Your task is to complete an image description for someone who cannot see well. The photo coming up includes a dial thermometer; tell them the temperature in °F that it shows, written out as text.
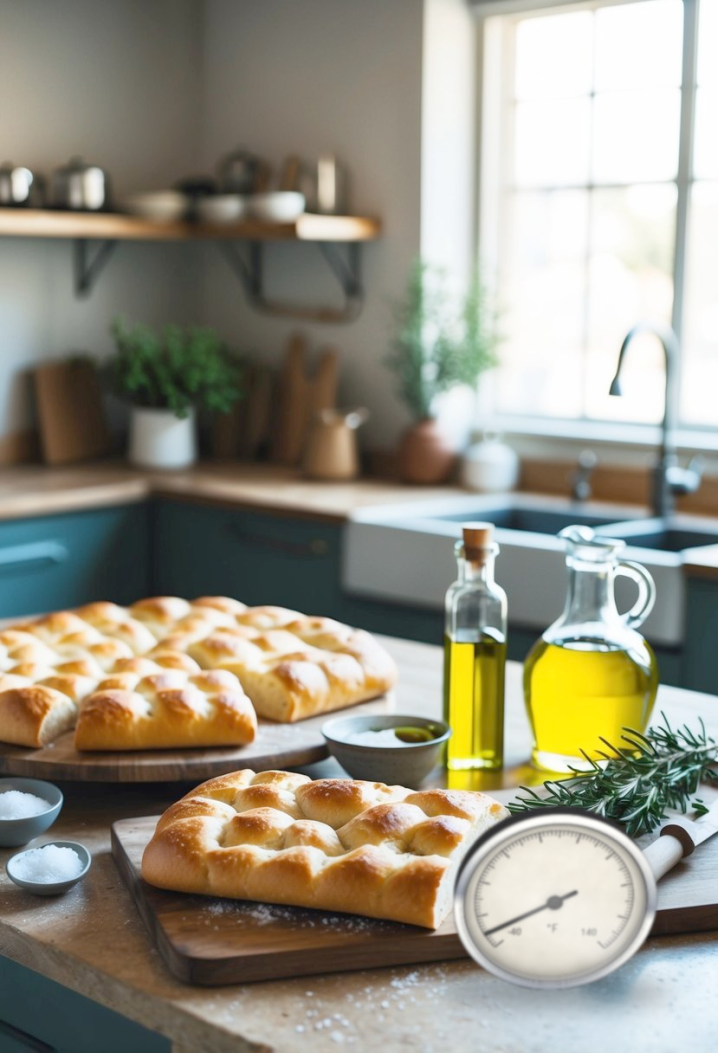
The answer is -30 °F
